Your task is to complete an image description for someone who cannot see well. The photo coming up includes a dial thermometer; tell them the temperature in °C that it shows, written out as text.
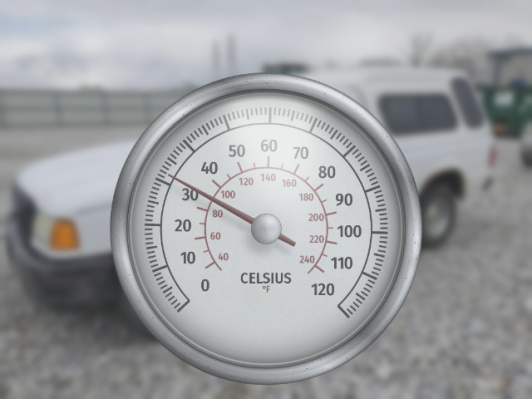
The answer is 32 °C
